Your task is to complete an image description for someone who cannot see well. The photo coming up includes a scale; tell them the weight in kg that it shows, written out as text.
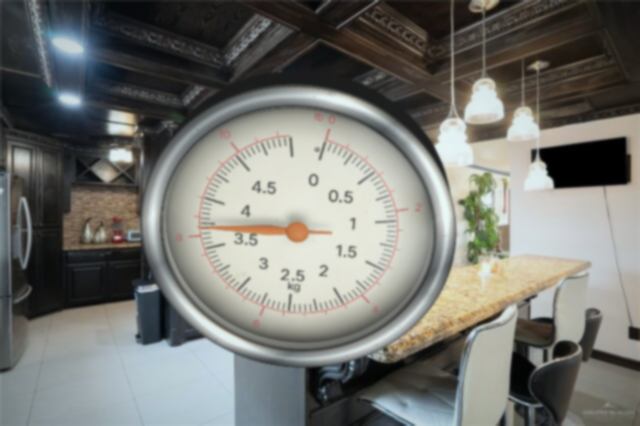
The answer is 3.75 kg
